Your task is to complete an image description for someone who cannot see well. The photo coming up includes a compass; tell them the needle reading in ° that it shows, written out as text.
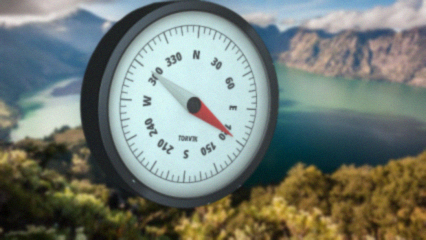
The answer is 120 °
